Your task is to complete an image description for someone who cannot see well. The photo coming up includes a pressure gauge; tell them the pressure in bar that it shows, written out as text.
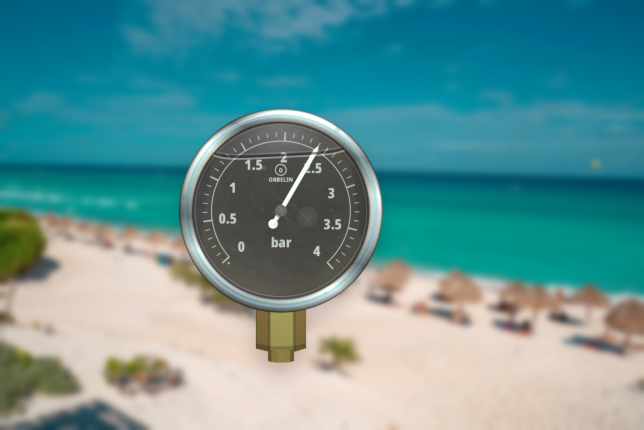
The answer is 2.4 bar
